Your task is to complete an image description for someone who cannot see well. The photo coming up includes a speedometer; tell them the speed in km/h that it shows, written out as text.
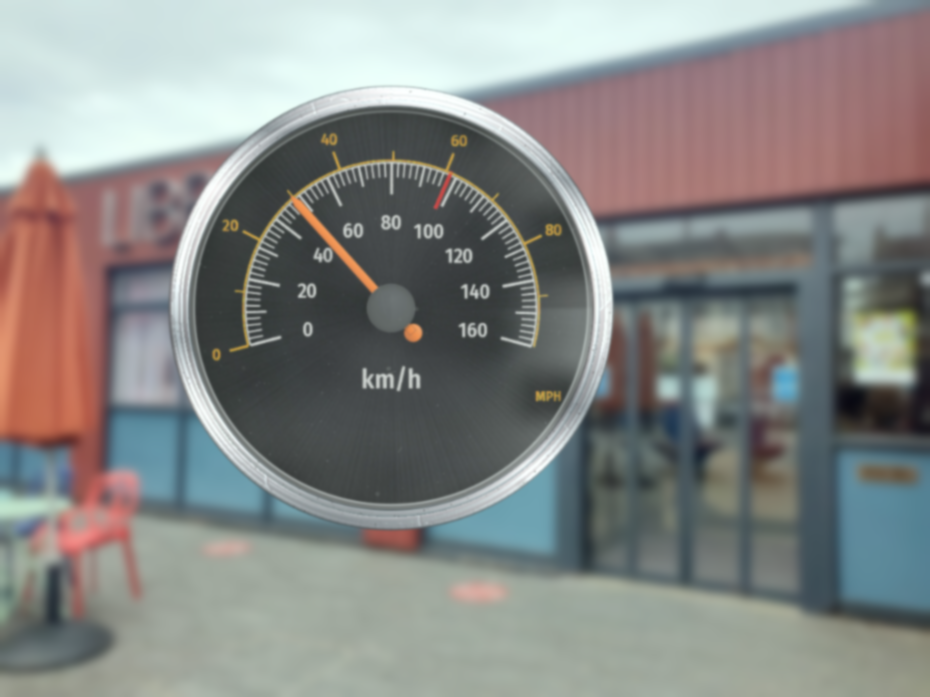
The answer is 48 km/h
